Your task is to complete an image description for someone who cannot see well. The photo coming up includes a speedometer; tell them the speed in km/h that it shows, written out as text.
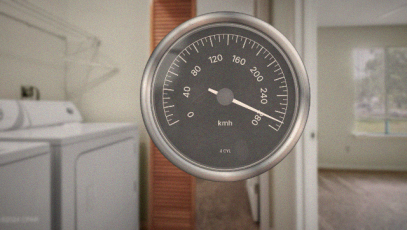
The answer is 270 km/h
